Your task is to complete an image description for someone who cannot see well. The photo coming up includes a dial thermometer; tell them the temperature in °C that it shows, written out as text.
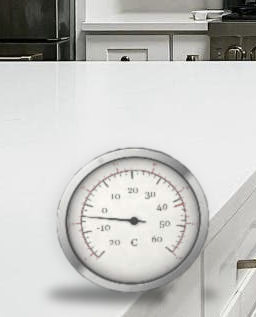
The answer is -4 °C
